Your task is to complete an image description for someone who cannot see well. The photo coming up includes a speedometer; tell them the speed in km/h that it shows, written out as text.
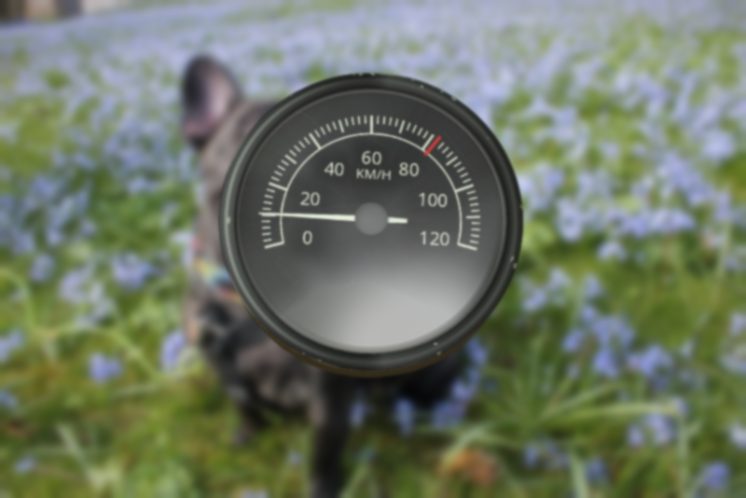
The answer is 10 km/h
